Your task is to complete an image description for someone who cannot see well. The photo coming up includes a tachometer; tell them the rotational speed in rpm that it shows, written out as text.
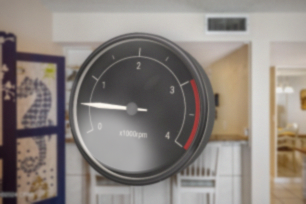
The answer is 500 rpm
